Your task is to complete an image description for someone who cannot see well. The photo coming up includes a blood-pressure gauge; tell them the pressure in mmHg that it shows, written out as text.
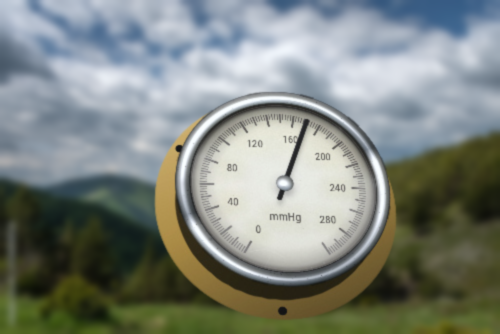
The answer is 170 mmHg
